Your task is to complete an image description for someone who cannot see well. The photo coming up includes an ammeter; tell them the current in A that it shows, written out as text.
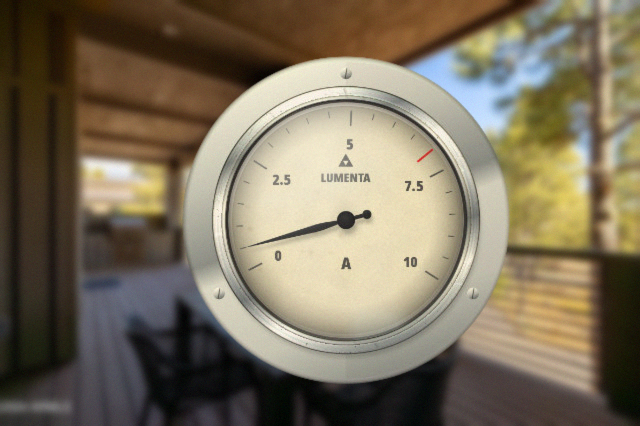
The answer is 0.5 A
